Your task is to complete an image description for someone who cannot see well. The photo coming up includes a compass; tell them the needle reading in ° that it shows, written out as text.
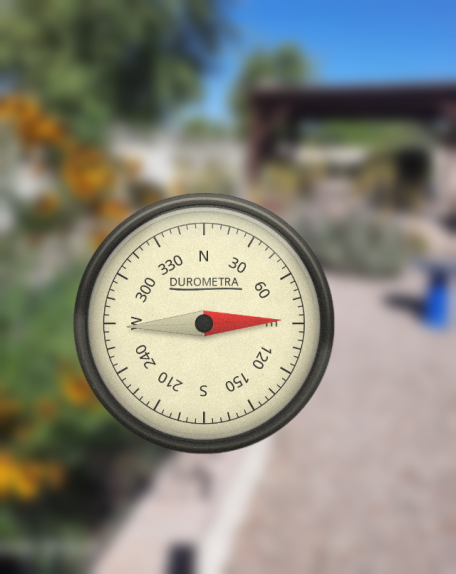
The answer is 87.5 °
